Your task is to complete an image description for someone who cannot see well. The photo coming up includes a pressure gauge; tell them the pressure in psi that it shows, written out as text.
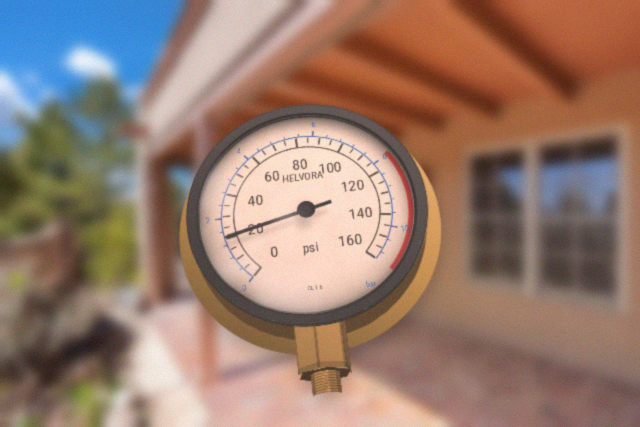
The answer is 20 psi
